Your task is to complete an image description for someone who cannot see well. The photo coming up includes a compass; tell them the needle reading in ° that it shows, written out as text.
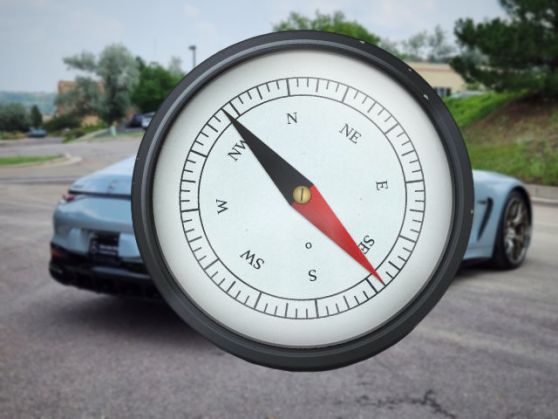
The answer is 145 °
